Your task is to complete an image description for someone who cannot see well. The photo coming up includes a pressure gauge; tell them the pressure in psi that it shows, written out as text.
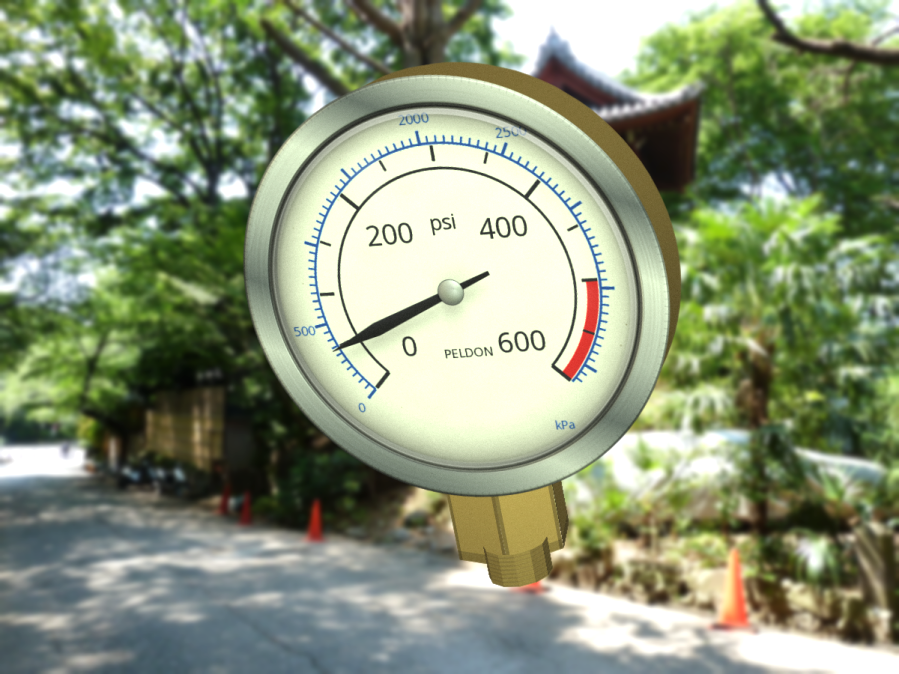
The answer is 50 psi
